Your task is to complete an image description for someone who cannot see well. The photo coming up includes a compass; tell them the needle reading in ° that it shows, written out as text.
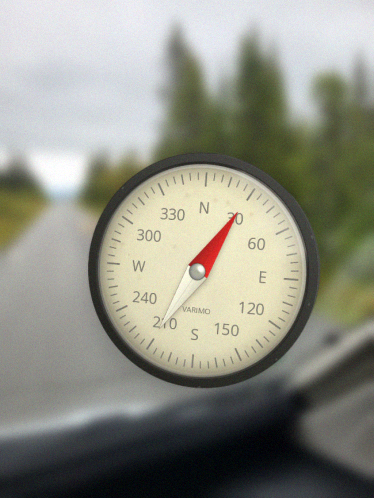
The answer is 30 °
